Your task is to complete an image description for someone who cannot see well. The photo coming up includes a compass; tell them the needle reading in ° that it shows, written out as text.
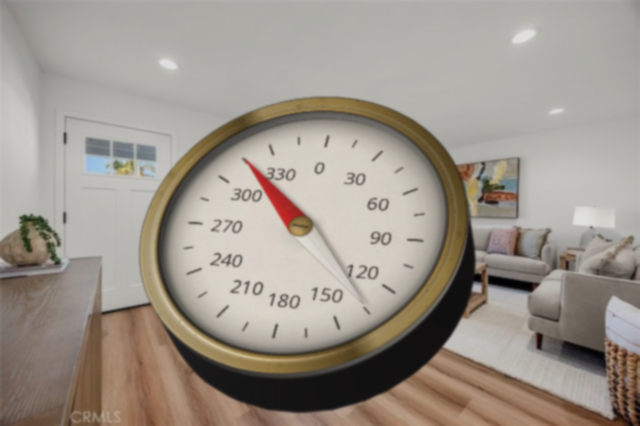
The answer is 315 °
